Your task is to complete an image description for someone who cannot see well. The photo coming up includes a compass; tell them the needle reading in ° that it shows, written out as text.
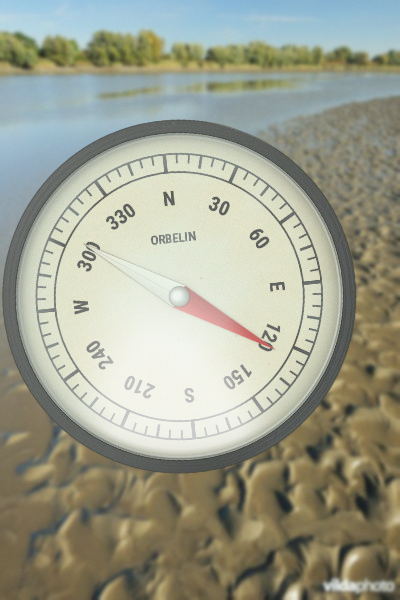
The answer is 125 °
